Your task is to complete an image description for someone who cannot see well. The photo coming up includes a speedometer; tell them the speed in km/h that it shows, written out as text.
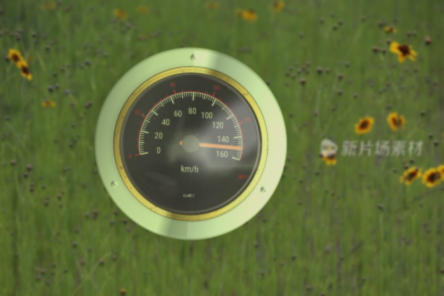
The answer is 150 km/h
